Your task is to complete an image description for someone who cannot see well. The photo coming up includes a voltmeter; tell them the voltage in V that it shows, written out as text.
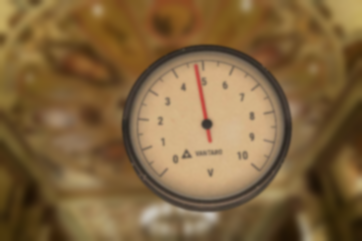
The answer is 4.75 V
